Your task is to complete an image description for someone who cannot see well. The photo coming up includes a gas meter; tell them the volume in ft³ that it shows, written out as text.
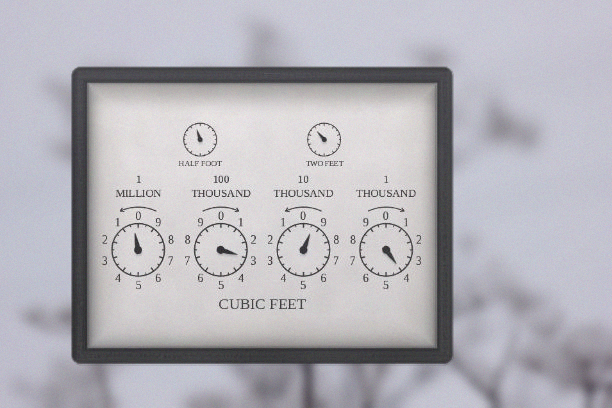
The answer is 29400 ft³
